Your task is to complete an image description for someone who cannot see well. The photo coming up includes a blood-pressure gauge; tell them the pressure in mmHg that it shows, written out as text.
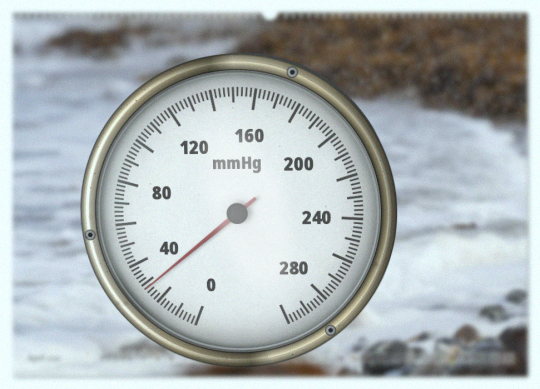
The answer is 28 mmHg
